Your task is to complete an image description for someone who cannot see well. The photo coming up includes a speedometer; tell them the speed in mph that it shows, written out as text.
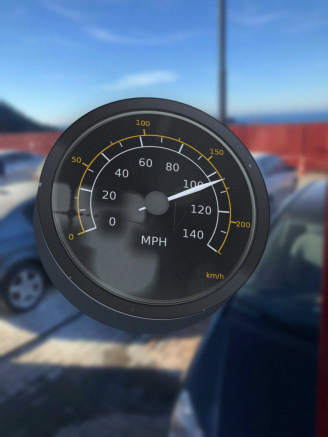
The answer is 105 mph
